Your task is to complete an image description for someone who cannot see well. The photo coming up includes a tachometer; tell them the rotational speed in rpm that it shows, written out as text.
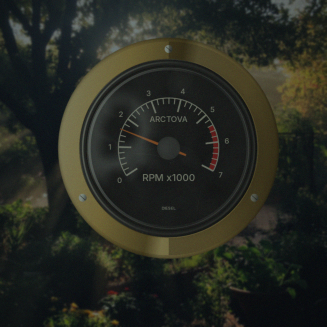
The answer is 1600 rpm
